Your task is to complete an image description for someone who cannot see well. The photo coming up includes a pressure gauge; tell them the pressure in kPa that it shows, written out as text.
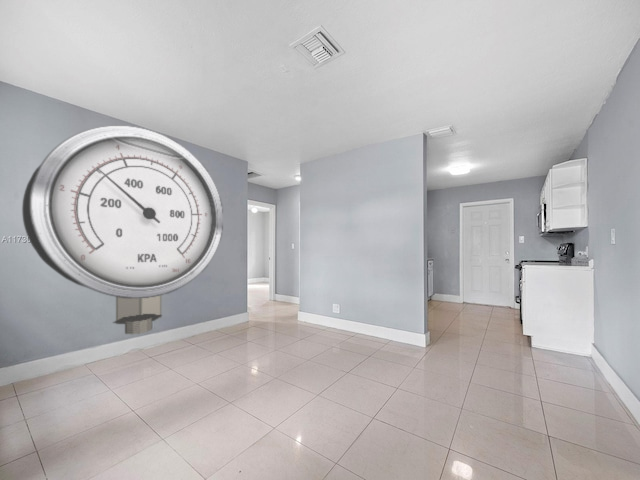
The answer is 300 kPa
